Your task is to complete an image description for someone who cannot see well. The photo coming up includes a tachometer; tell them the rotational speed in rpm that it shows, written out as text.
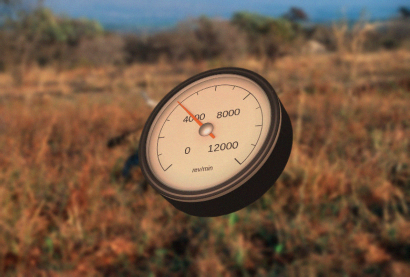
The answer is 4000 rpm
